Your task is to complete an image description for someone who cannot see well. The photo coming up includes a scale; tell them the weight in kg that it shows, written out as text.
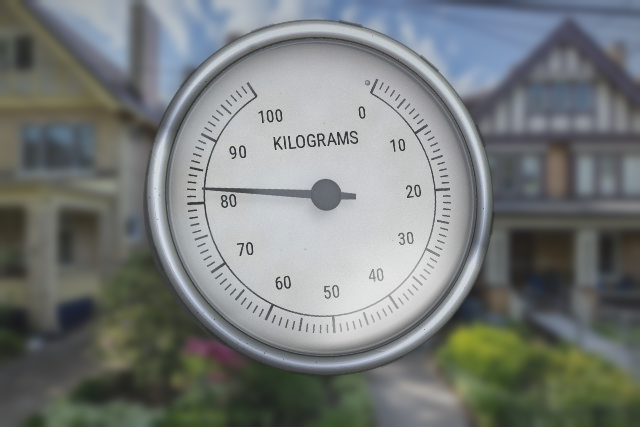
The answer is 82 kg
